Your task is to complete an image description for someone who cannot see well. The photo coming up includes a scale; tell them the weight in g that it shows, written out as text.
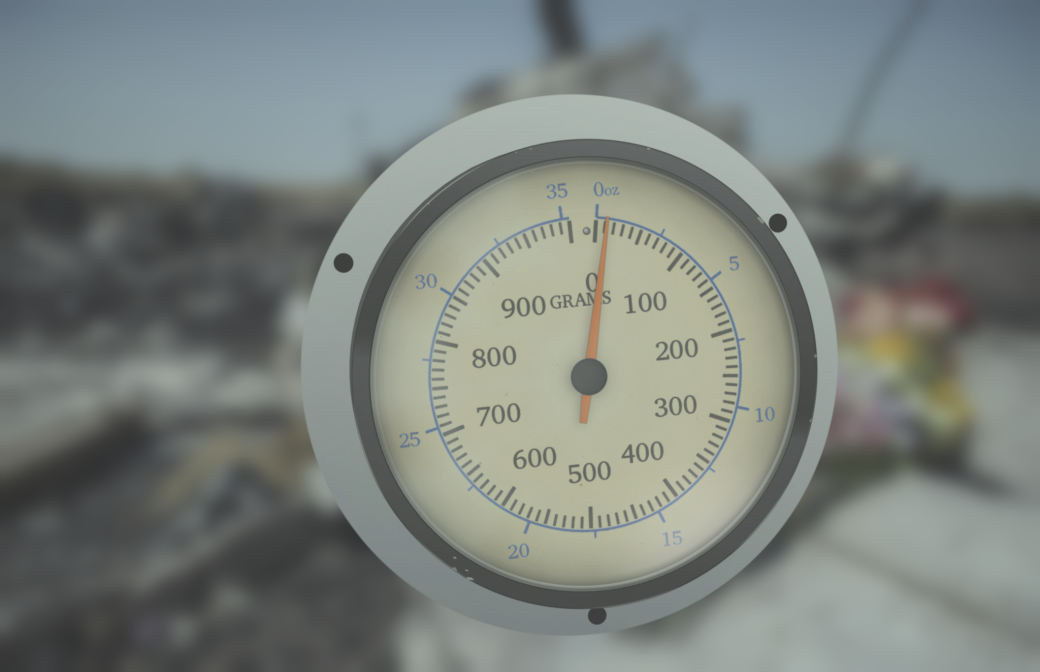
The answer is 10 g
